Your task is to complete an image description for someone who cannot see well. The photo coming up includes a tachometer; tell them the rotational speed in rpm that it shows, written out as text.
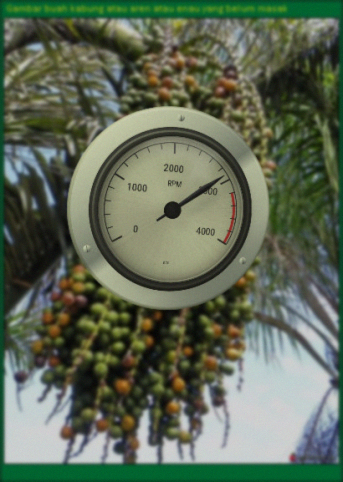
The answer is 2900 rpm
